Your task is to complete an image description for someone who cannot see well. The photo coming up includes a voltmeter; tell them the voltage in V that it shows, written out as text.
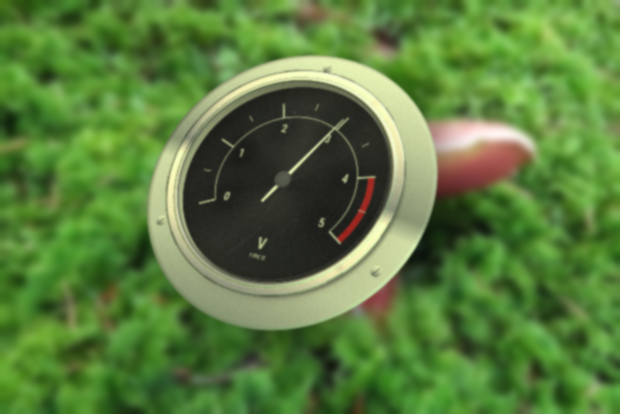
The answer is 3 V
